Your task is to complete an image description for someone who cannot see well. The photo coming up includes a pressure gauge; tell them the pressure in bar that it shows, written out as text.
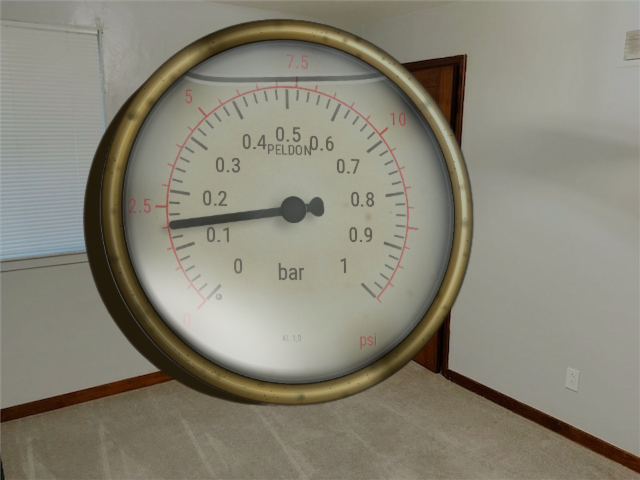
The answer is 0.14 bar
